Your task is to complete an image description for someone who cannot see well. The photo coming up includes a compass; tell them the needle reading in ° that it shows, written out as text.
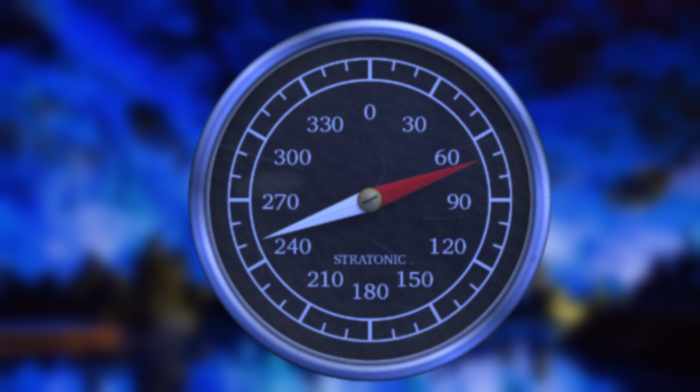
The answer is 70 °
